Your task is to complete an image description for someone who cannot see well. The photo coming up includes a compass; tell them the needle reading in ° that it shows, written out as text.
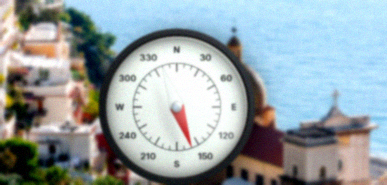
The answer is 160 °
